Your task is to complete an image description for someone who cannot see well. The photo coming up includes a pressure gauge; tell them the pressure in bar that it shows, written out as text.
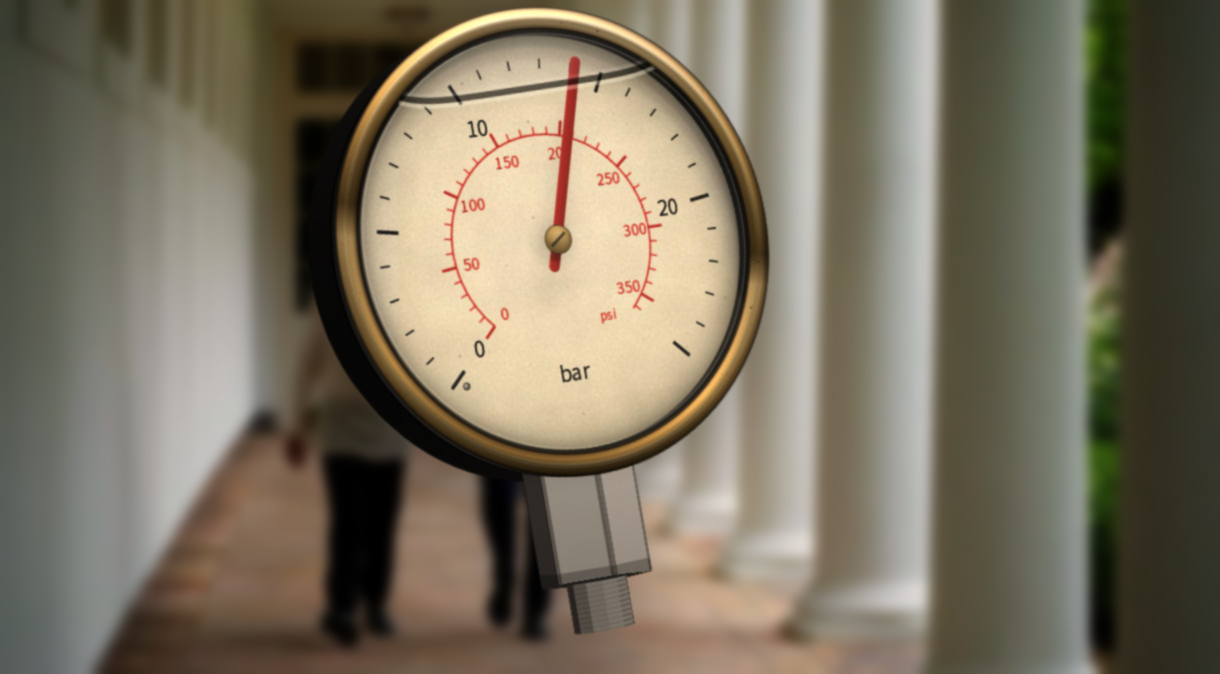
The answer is 14 bar
